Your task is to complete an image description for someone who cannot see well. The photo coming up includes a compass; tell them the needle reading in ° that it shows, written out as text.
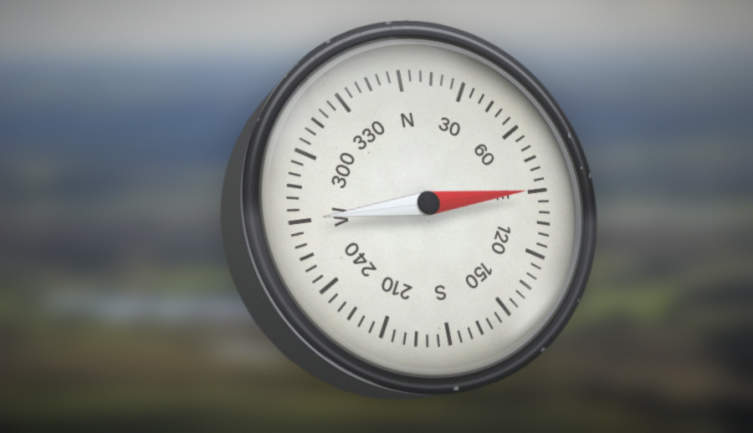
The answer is 90 °
